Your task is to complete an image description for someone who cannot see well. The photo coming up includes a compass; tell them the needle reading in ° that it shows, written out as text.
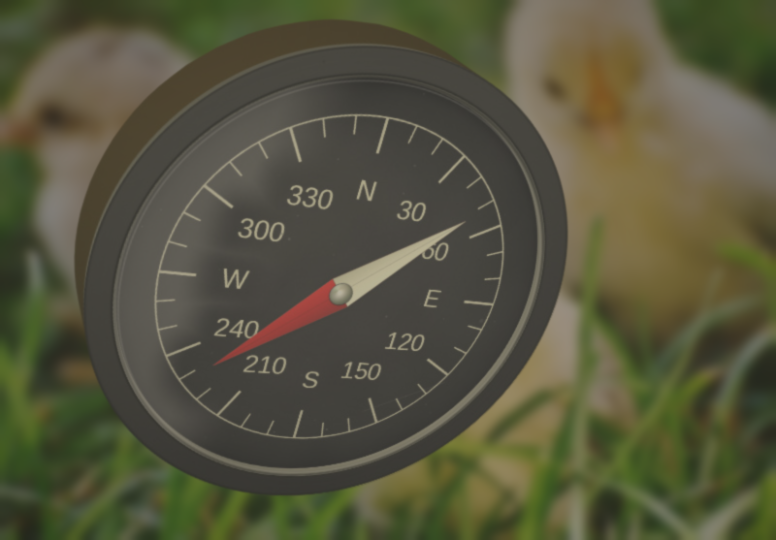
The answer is 230 °
